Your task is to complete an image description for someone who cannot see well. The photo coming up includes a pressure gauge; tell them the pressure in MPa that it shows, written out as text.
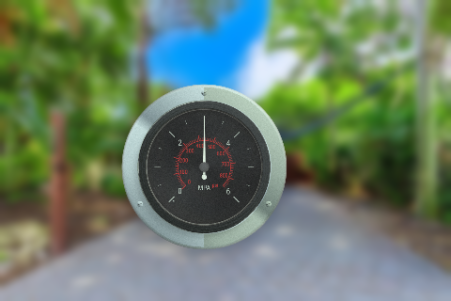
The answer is 3 MPa
